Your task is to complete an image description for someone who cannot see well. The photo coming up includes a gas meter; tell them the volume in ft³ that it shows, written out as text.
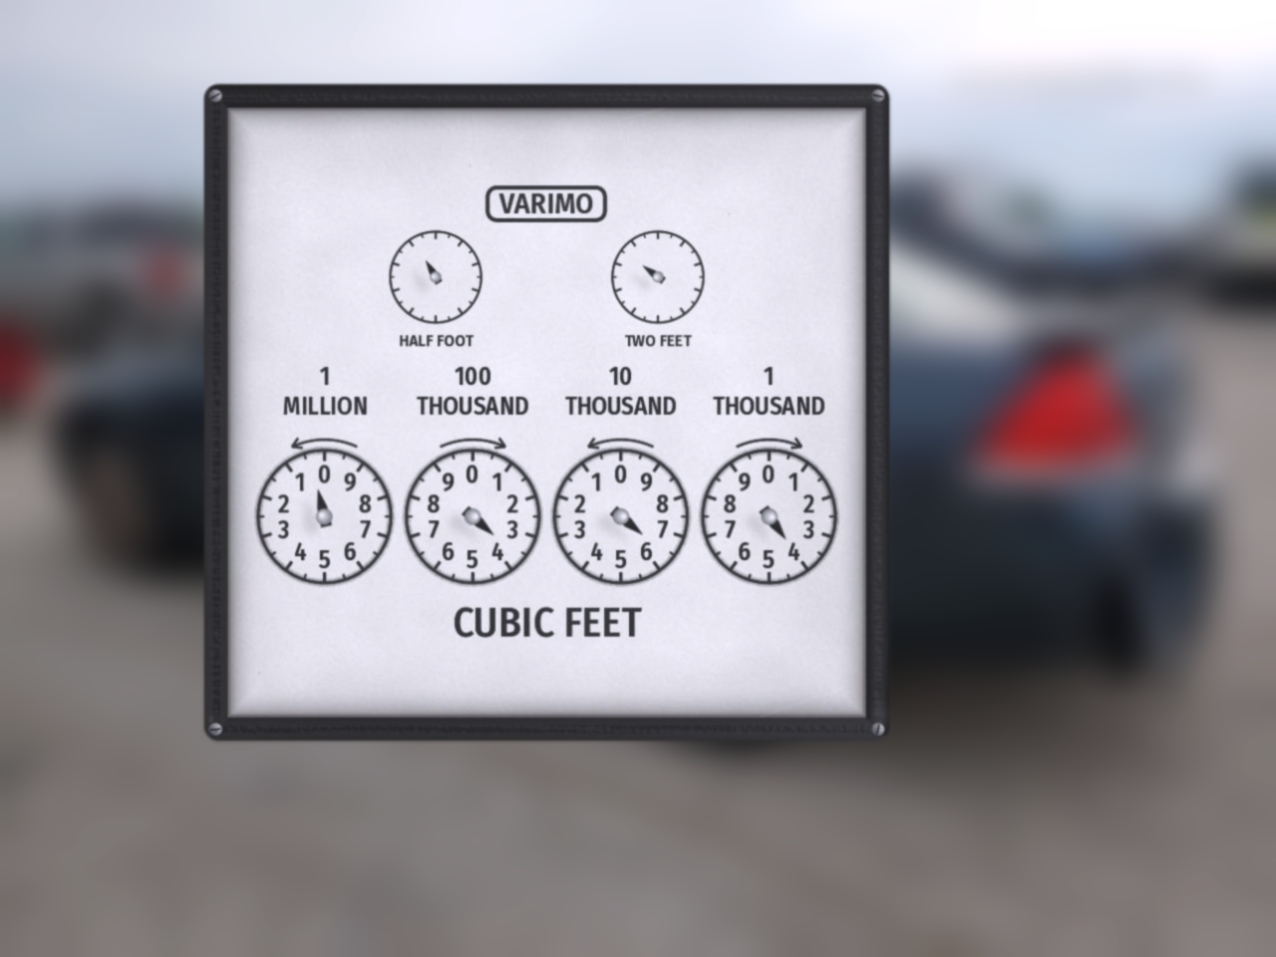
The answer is 36400 ft³
